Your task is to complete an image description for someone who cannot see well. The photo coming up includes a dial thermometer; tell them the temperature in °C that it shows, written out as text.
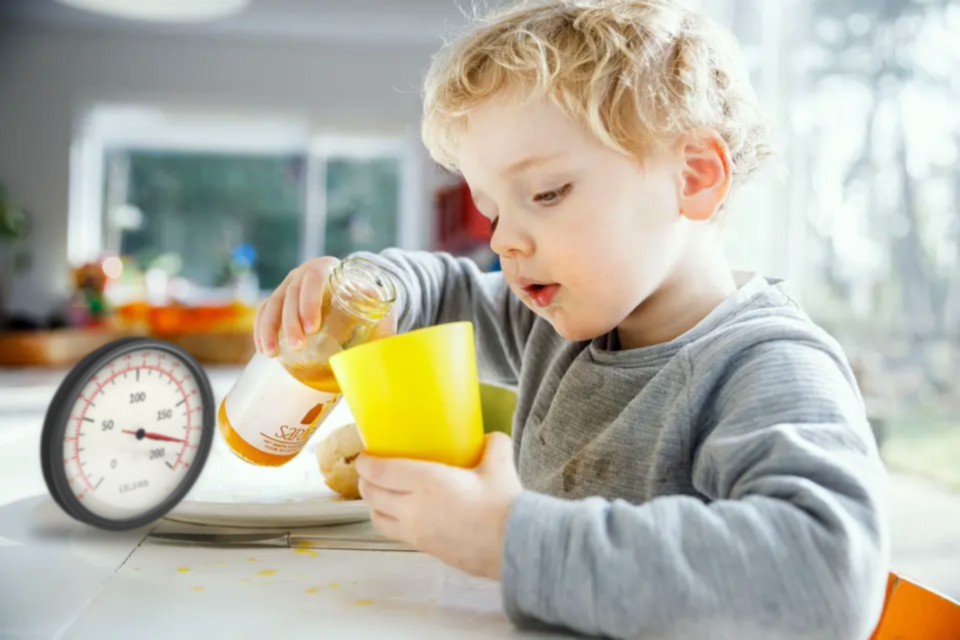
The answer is 180 °C
